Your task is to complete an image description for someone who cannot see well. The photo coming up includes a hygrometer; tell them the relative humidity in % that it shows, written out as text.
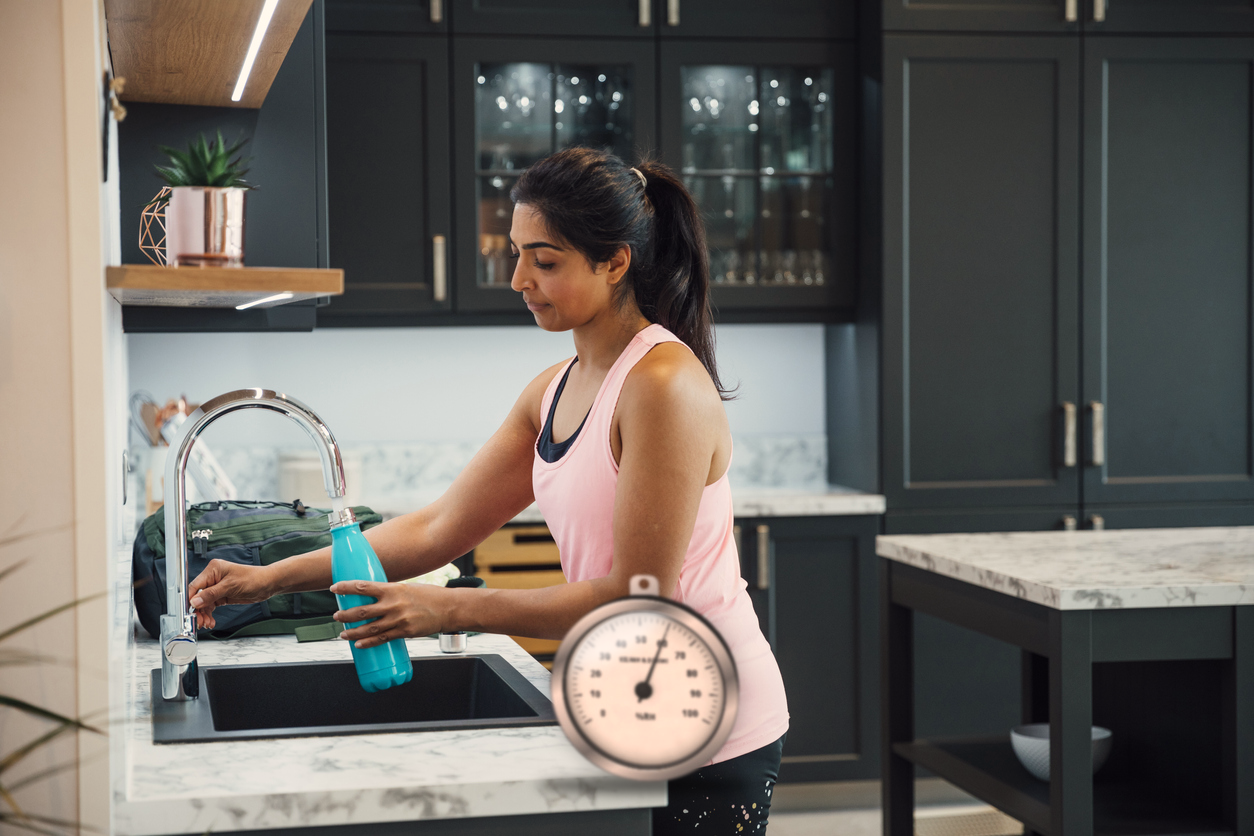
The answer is 60 %
